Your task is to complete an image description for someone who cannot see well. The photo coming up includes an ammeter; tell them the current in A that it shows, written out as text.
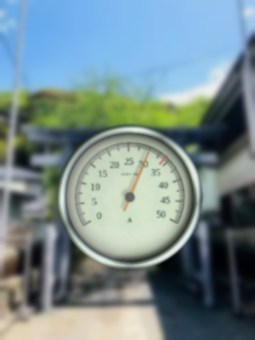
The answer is 30 A
